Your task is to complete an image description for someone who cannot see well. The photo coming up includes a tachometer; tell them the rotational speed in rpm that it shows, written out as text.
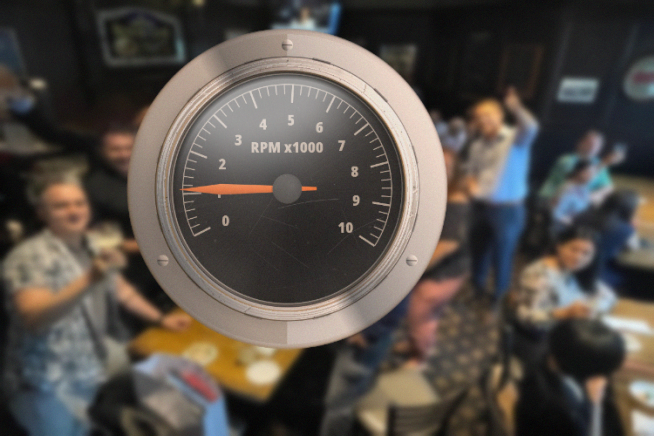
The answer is 1100 rpm
